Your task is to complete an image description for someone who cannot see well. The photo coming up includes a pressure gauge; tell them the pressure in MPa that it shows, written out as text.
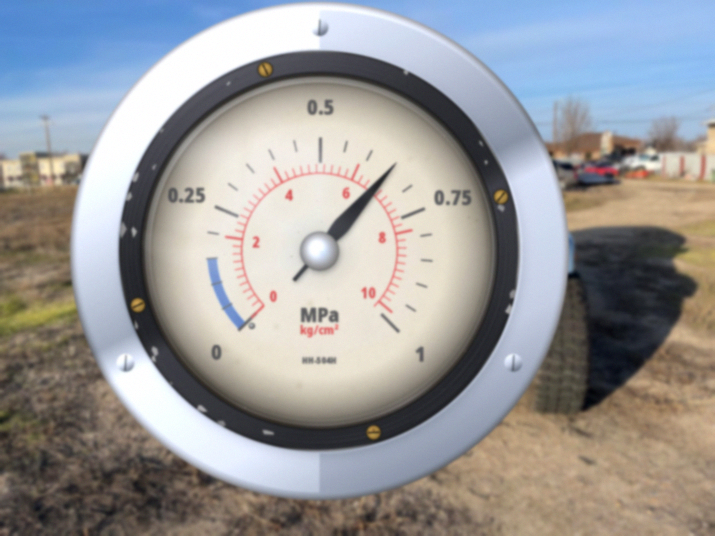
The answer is 0.65 MPa
